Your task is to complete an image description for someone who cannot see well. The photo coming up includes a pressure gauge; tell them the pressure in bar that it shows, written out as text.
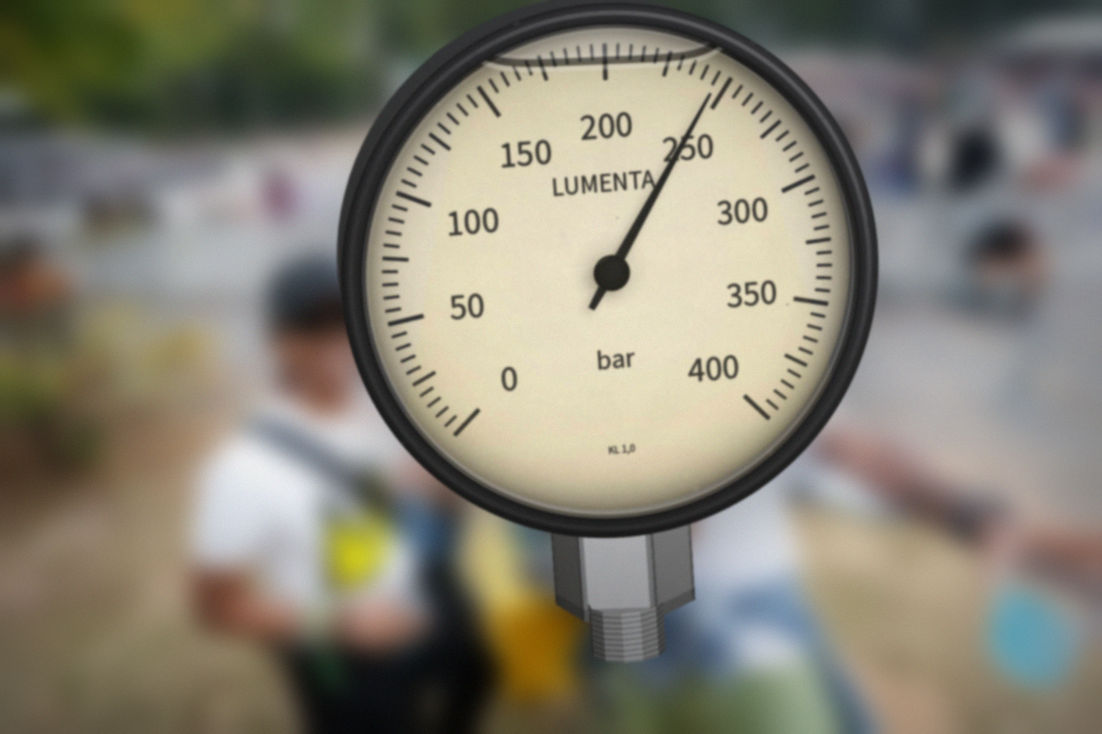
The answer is 245 bar
